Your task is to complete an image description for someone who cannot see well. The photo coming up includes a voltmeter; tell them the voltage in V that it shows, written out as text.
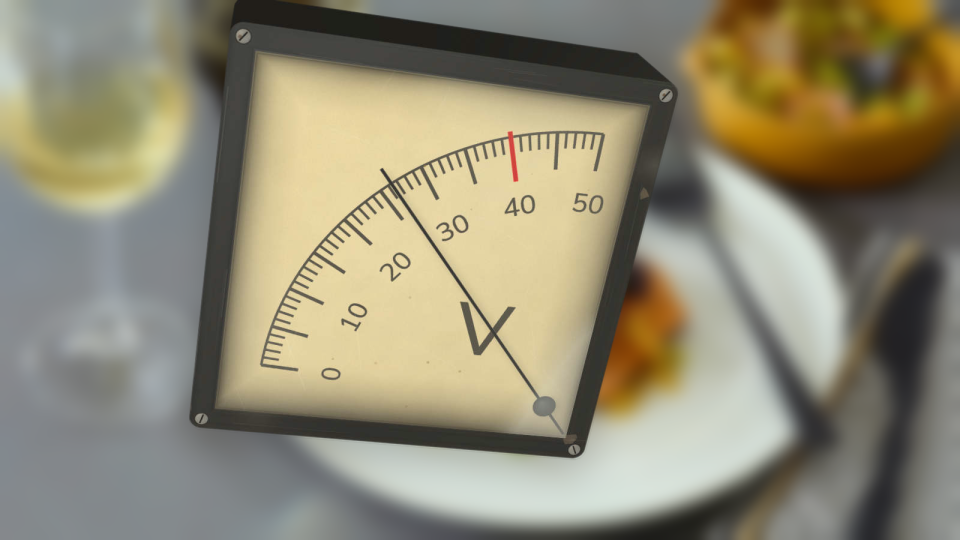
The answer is 26.5 V
